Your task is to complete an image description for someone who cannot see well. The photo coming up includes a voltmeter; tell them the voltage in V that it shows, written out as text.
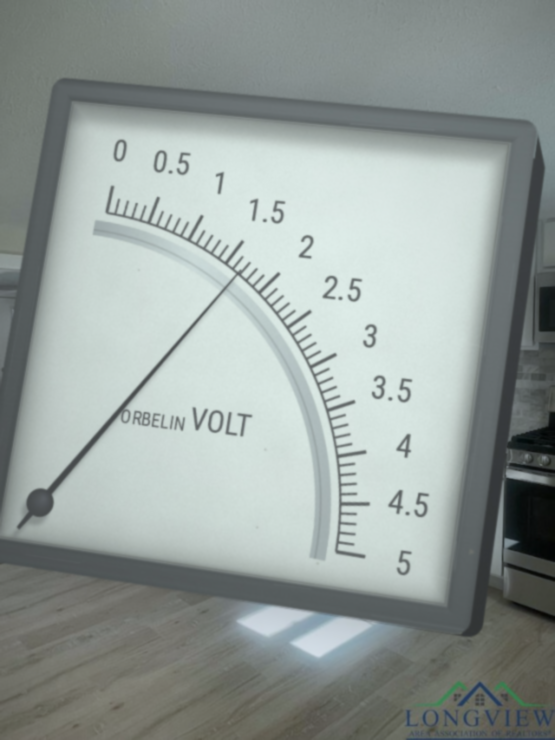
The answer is 1.7 V
